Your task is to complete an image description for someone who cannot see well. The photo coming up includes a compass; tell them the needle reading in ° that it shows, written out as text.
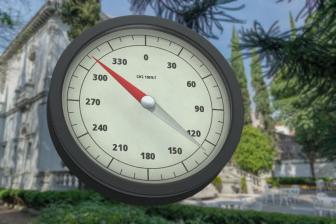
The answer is 310 °
